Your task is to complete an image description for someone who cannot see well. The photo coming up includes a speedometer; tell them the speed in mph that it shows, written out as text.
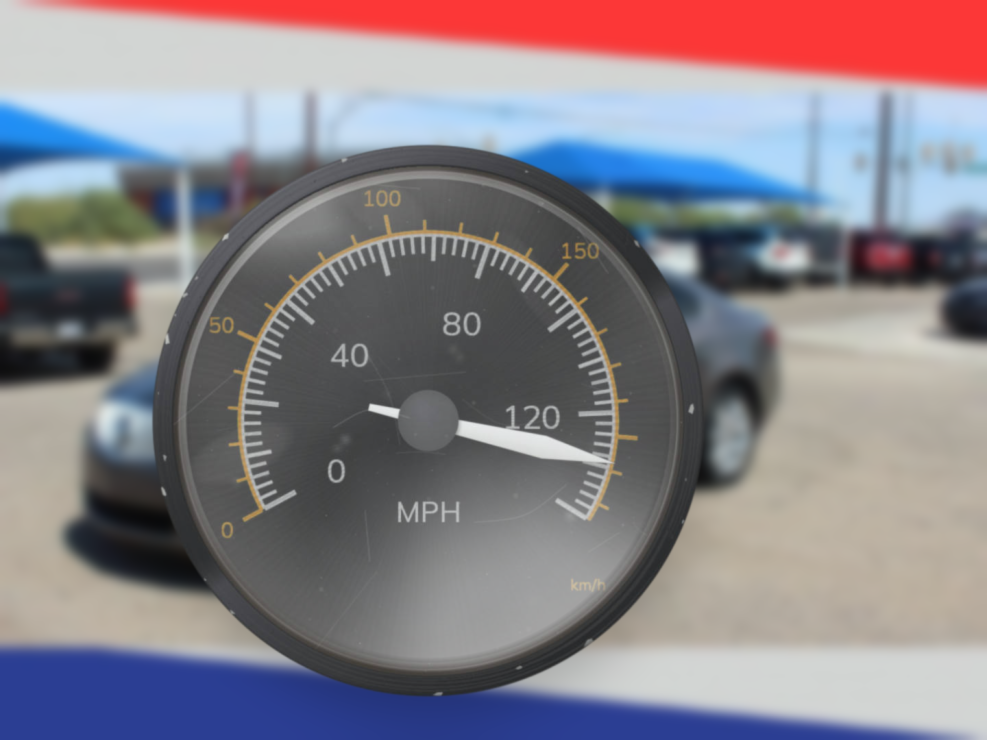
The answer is 129 mph
